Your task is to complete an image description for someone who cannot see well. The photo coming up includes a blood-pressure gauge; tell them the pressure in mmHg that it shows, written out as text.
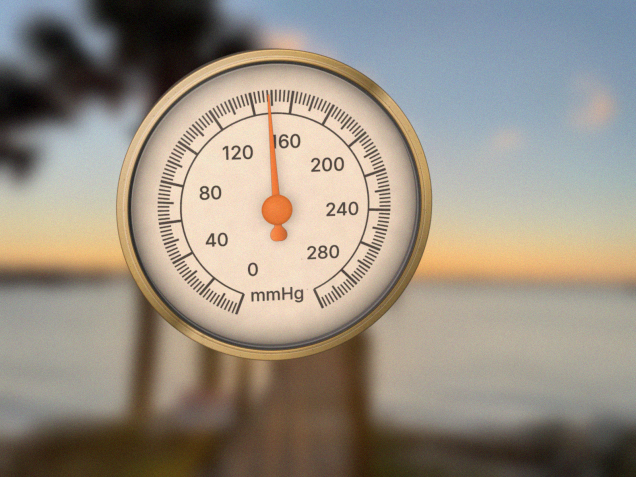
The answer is 148 mmHg
